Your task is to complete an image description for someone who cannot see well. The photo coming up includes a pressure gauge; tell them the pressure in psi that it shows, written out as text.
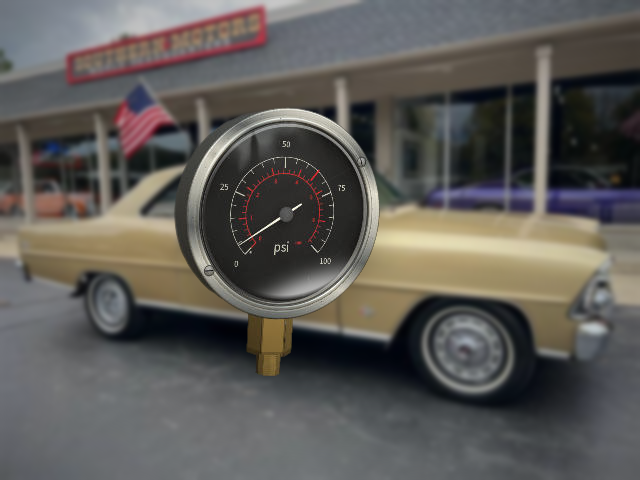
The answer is 5 psi
